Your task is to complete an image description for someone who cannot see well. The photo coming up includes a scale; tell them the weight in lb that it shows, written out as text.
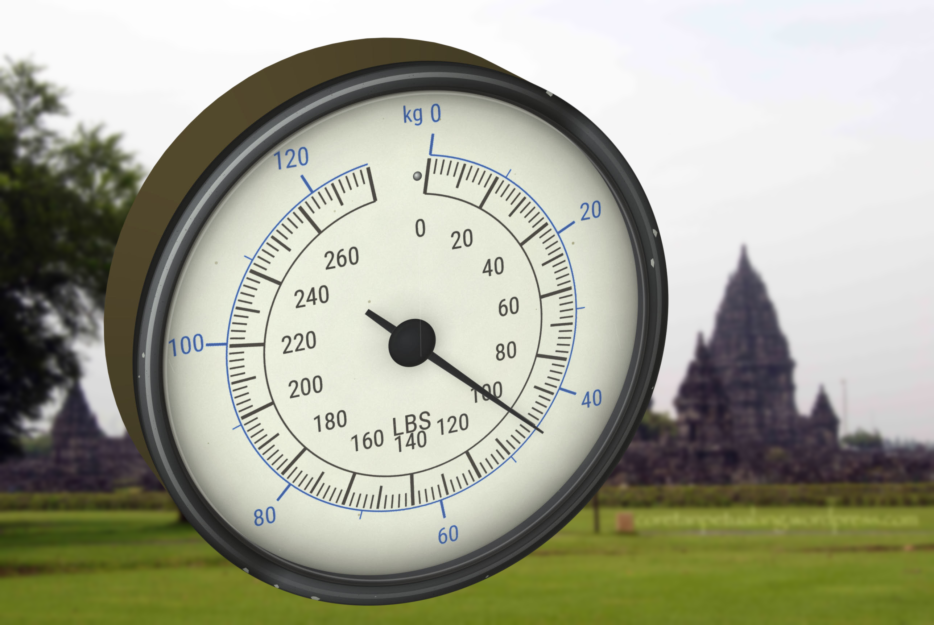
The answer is 100 lb
